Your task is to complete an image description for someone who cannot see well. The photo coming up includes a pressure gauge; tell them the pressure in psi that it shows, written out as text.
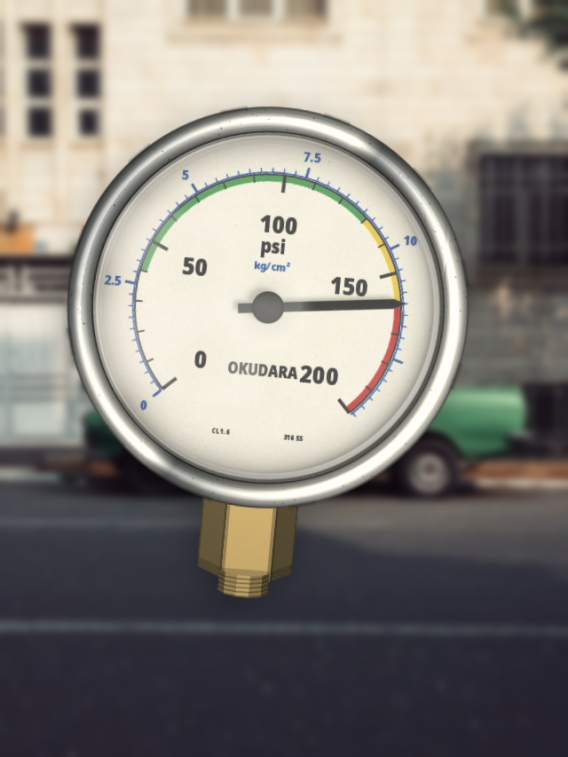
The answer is 160 psi
